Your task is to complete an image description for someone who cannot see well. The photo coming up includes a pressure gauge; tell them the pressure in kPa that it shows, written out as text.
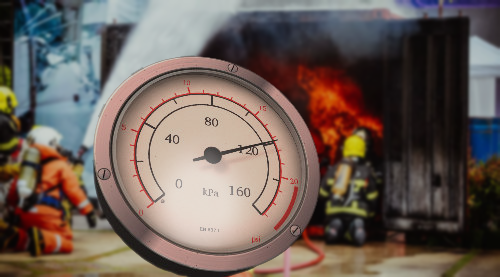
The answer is 120 kPa
